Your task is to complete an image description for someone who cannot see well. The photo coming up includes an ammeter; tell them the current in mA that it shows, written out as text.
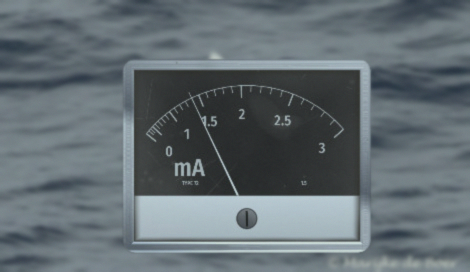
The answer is 1.4 mA
